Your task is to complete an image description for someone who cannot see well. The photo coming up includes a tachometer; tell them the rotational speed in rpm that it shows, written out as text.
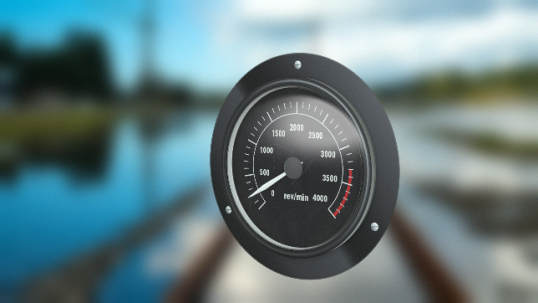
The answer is 200 rpm
